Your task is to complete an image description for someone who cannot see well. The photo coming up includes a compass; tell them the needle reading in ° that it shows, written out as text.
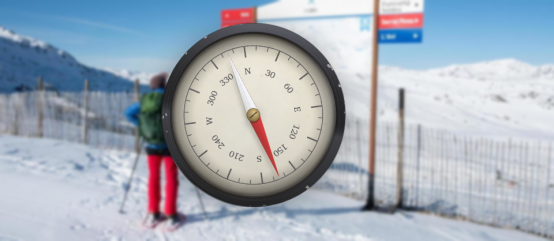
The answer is 165 °
